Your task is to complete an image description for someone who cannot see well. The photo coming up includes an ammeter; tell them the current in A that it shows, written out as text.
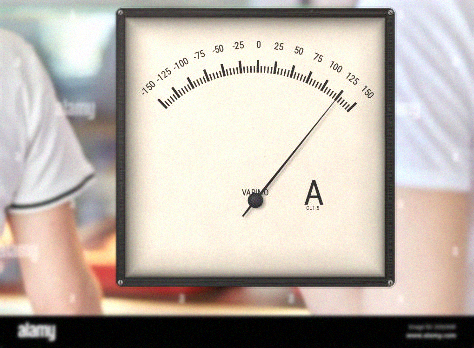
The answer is 125 A
